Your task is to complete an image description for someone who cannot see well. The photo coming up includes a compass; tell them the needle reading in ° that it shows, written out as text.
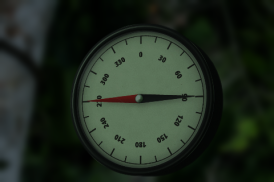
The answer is 270 °
